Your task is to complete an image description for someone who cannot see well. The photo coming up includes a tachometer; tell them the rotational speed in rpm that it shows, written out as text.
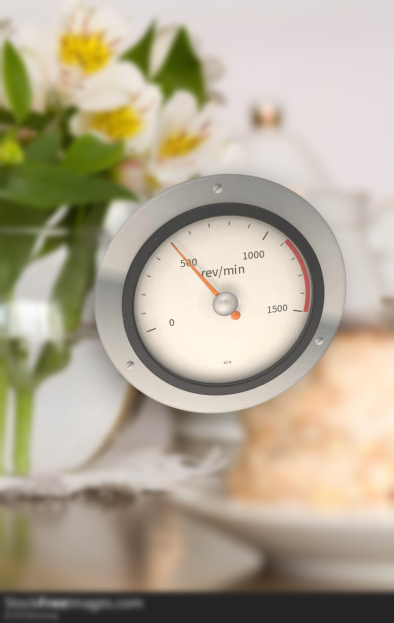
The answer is 500 rpm
